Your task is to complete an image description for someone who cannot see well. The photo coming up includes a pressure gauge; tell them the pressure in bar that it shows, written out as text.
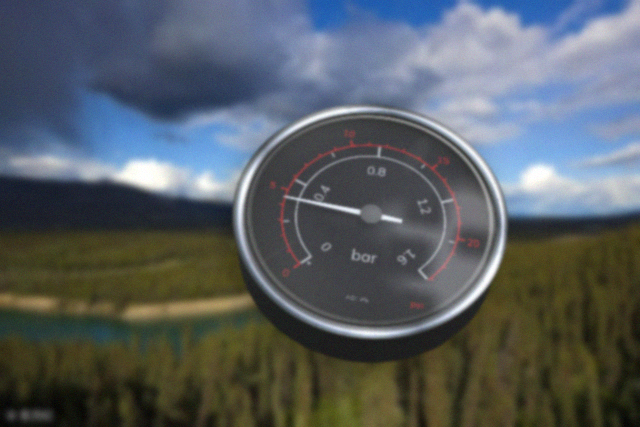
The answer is 0.3 bar
